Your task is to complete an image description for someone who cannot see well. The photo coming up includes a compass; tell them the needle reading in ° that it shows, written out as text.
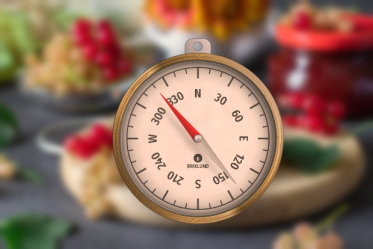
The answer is 320 °
